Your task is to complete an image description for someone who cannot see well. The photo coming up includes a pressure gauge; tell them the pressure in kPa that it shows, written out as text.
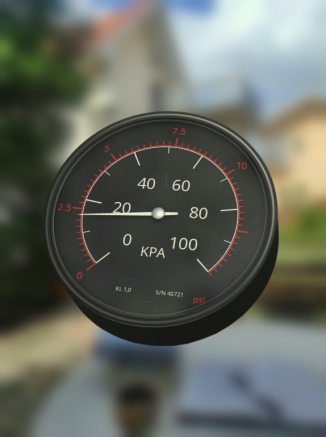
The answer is 15 kPa
